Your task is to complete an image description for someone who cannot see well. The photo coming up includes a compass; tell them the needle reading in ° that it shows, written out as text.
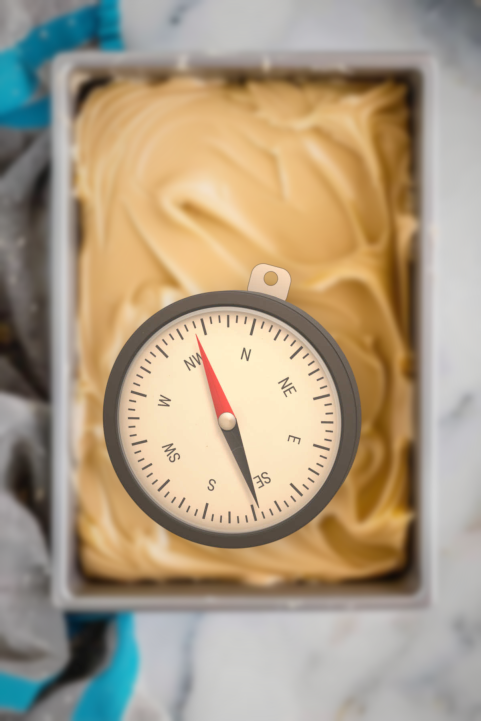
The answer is 325 °
